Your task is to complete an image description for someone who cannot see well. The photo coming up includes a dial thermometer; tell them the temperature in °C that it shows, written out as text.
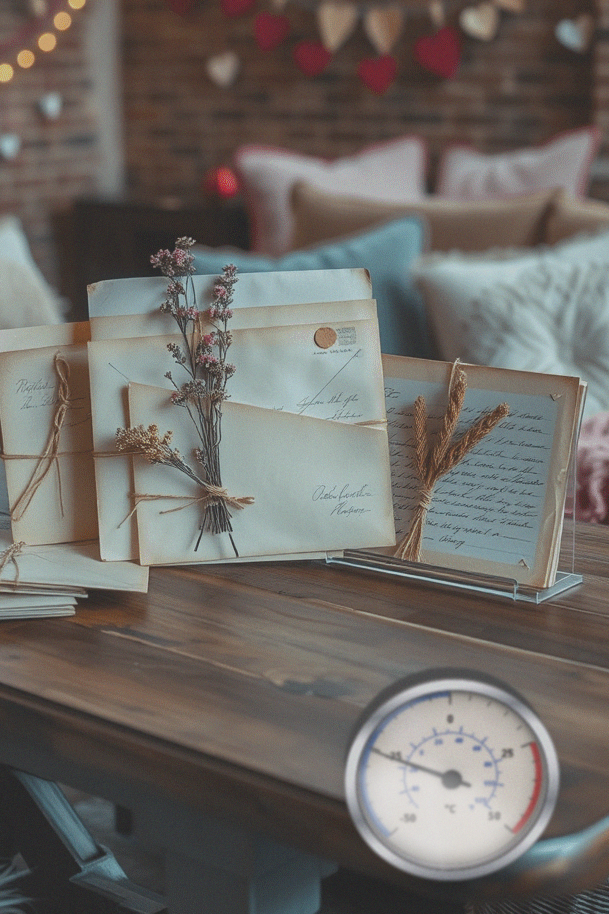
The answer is -25 °C
